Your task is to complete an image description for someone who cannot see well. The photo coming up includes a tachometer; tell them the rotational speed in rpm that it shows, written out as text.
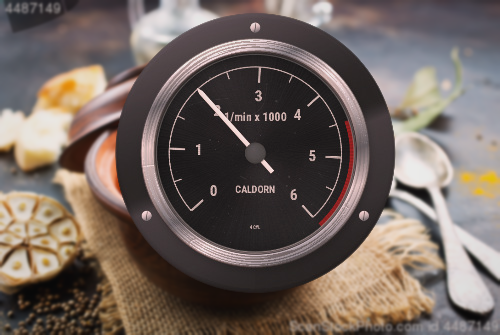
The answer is 2000 rpm
